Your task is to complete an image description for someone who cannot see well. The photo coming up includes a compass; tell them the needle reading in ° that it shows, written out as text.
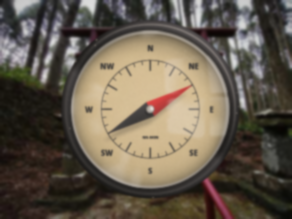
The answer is 60 °
